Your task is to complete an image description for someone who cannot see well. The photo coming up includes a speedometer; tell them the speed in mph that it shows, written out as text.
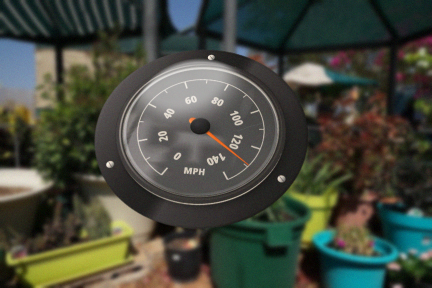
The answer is 130 mph
